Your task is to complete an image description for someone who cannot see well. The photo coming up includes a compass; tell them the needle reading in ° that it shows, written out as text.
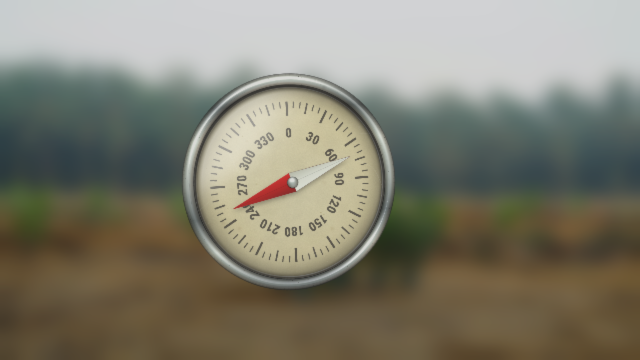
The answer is 250 °
